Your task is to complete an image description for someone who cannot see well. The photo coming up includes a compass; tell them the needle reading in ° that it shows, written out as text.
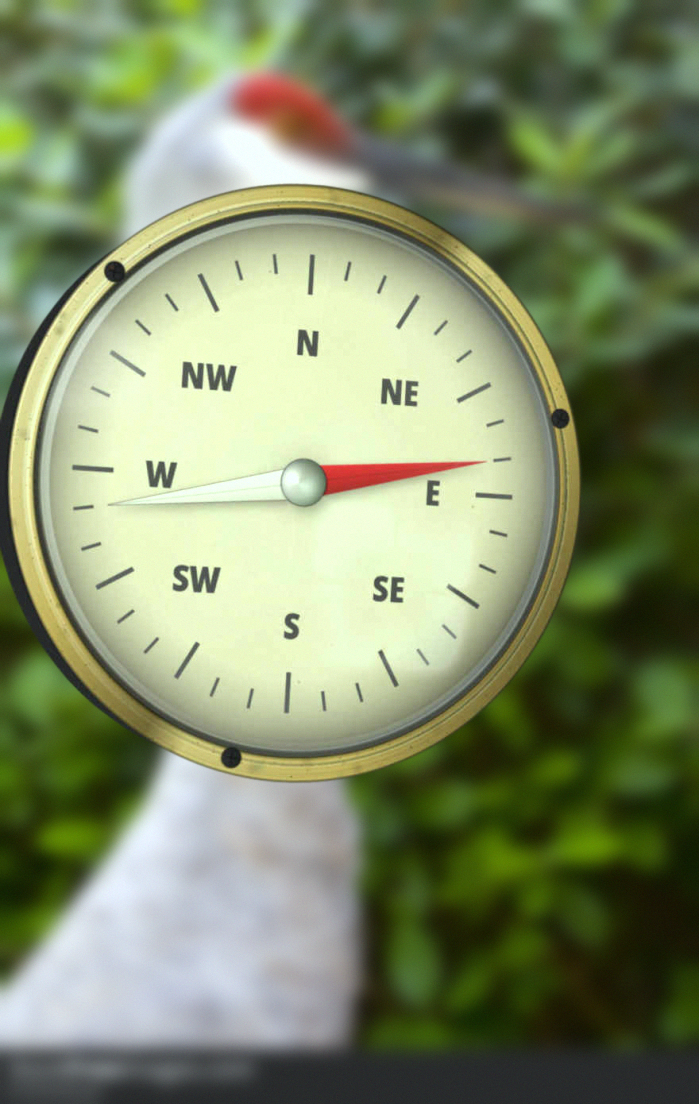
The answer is 80 °
